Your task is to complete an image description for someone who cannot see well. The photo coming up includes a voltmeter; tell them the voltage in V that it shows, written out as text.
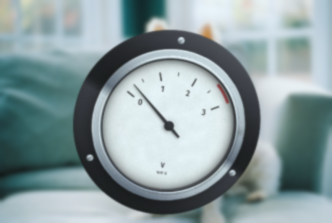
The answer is 0.25 V
